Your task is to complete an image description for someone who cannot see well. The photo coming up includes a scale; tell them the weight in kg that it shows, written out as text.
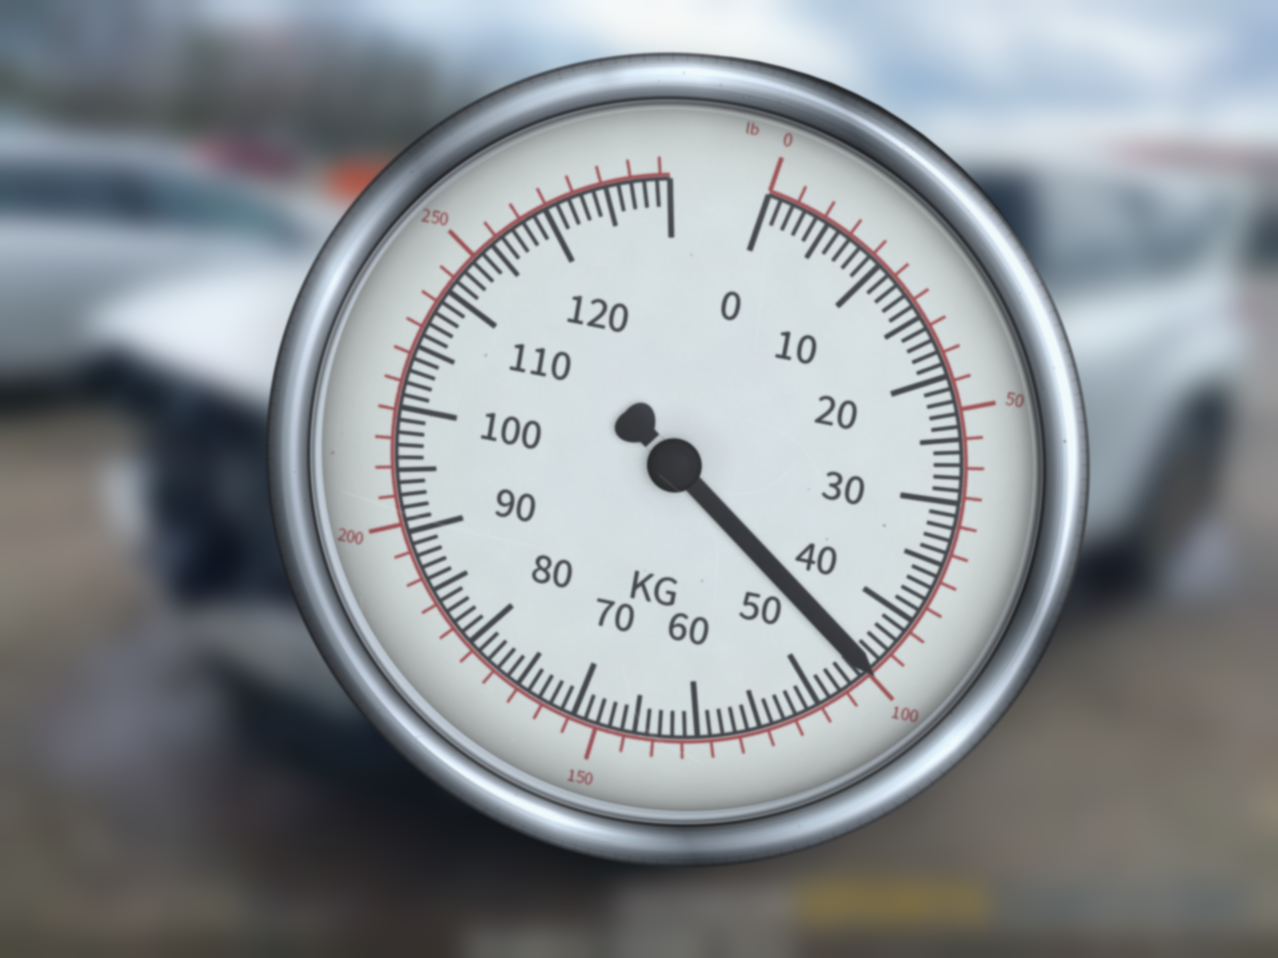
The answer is 45 kg
